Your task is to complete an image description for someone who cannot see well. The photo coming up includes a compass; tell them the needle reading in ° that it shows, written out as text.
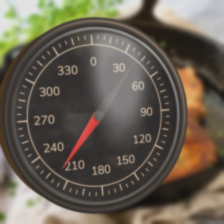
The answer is 220 °
